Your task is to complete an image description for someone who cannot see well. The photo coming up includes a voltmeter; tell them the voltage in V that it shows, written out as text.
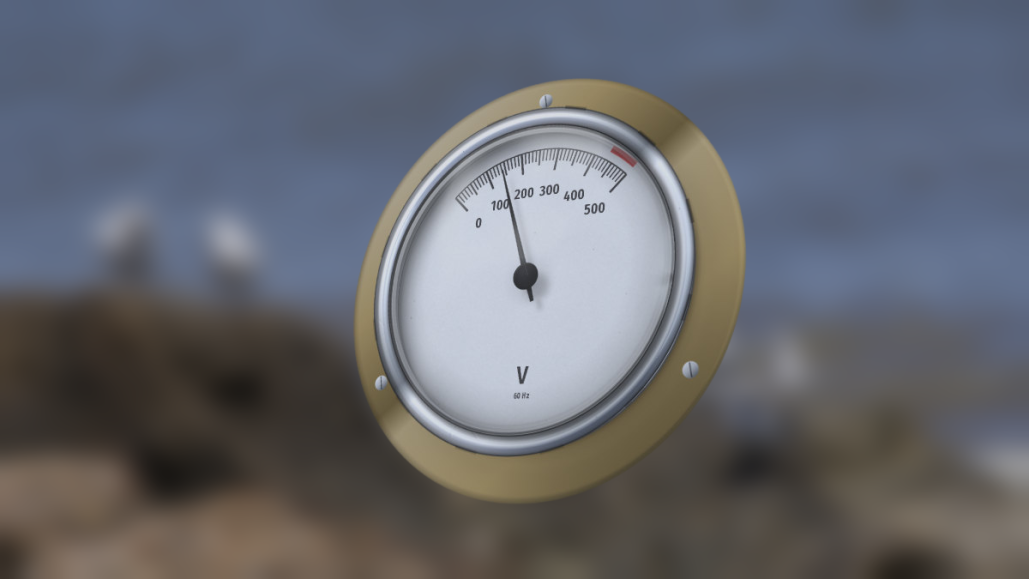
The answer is 150 V
